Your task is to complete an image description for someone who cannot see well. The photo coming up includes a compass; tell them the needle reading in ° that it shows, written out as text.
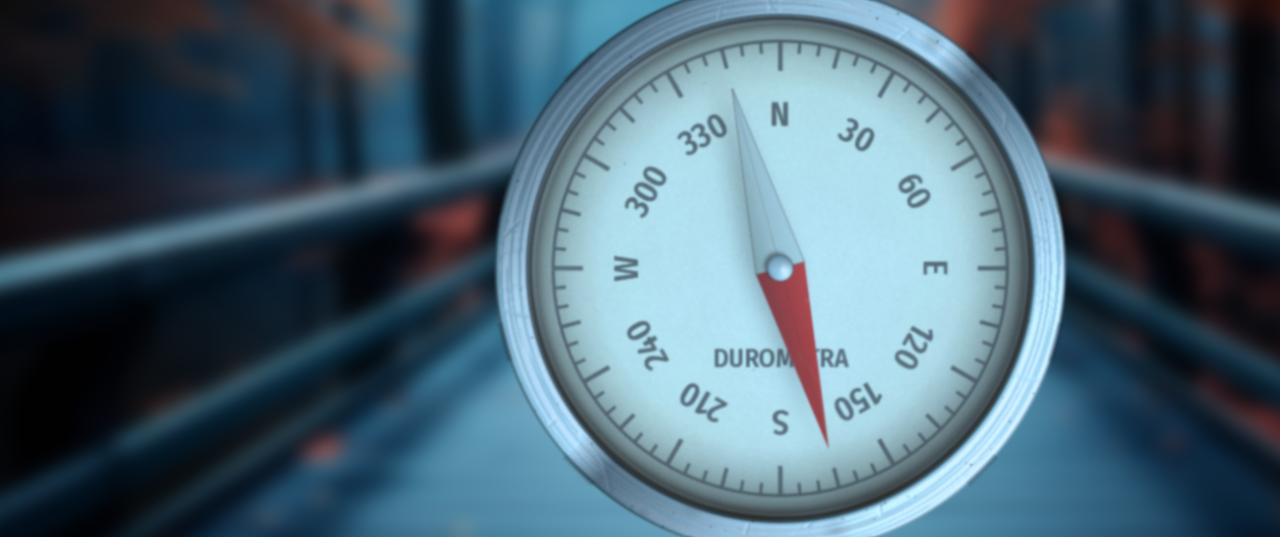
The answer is 165 °
